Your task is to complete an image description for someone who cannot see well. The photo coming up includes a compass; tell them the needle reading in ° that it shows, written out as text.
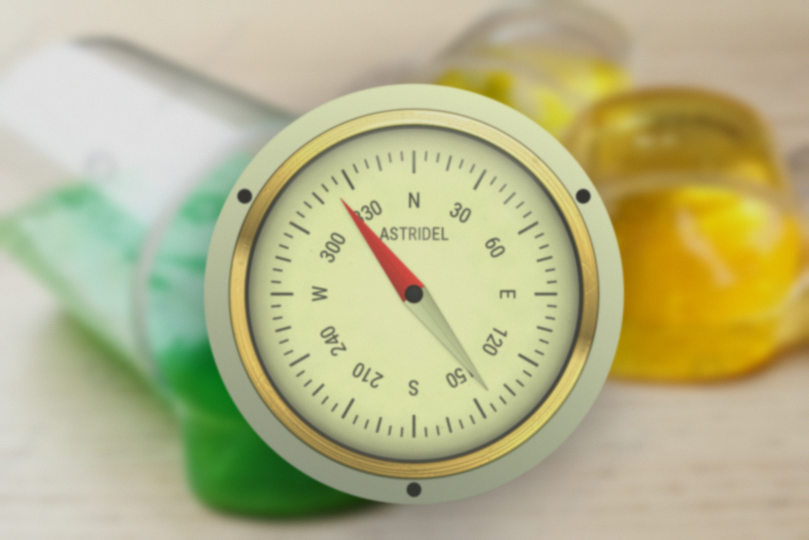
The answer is 322.5 °
